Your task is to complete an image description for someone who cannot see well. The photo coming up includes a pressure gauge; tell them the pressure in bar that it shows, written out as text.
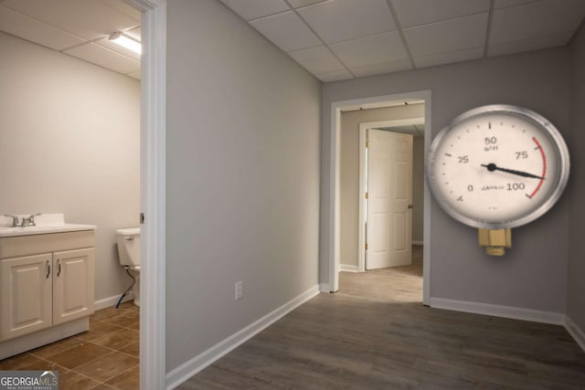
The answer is 90 bar
